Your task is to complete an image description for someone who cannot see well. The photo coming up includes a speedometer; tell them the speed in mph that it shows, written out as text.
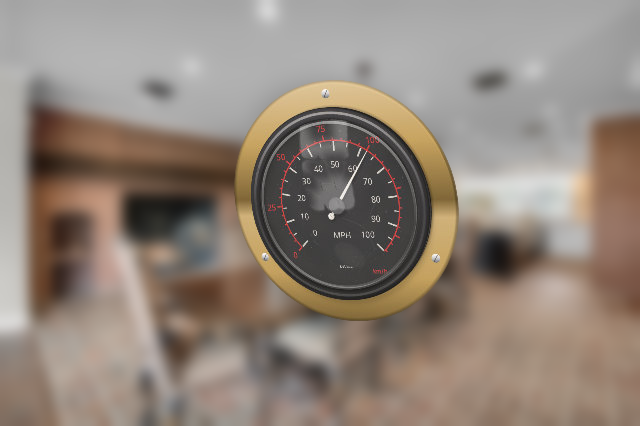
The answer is 62.5 mph
